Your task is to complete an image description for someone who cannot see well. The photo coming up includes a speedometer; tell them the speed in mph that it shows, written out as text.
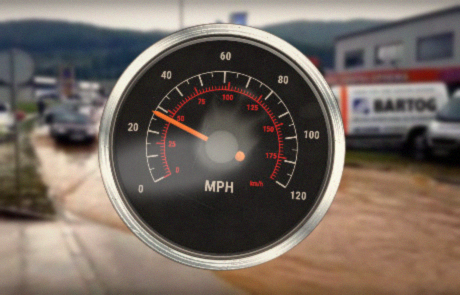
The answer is 27.5 mph
